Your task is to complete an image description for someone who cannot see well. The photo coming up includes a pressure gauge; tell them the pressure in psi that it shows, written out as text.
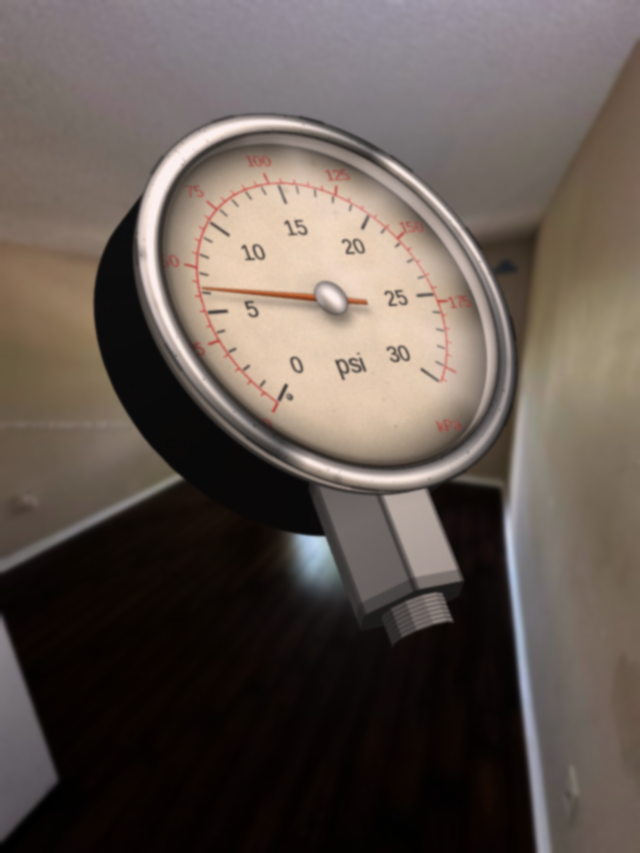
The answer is 6 psi
